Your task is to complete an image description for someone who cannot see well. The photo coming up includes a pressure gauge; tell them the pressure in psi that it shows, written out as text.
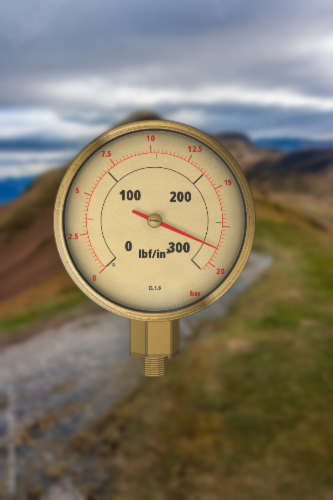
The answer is 275 psi
